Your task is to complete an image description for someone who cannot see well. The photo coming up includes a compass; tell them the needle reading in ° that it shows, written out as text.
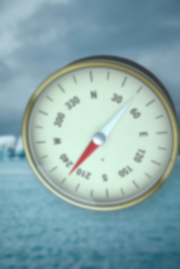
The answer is 225 °
